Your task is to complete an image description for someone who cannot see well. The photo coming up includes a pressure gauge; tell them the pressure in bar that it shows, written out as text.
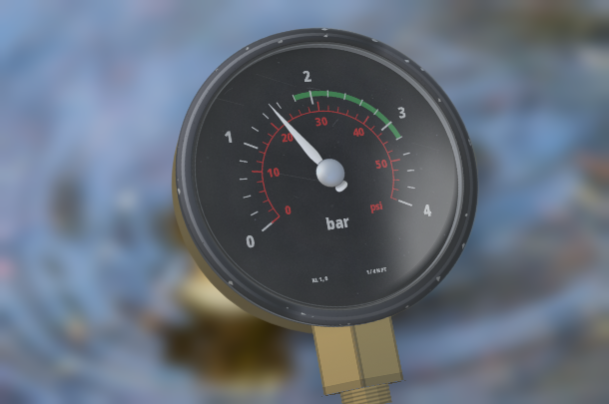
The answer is 1.5 bar
